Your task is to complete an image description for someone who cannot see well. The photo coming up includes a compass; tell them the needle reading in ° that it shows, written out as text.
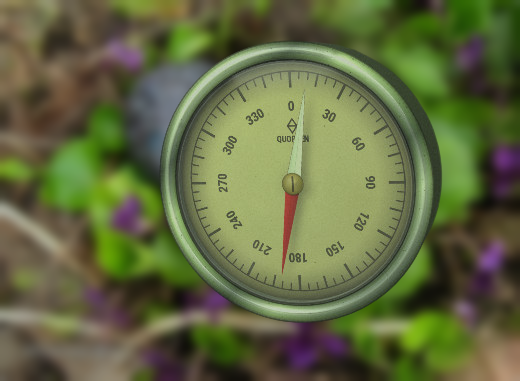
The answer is 190 °
